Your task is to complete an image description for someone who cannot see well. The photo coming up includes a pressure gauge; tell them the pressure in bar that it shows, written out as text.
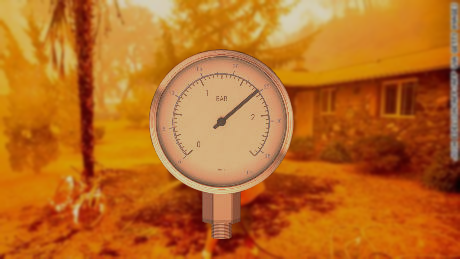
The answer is 1.7 bar
